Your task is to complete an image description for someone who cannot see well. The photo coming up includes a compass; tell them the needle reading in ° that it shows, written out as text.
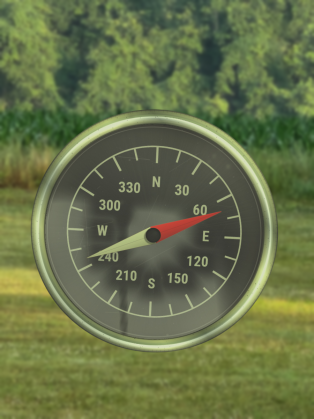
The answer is 67.5 °
